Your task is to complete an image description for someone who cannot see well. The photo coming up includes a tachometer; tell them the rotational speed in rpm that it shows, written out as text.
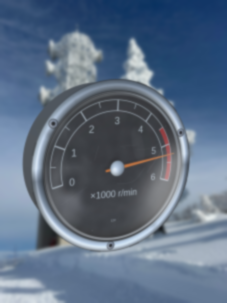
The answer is 5250 rpm
